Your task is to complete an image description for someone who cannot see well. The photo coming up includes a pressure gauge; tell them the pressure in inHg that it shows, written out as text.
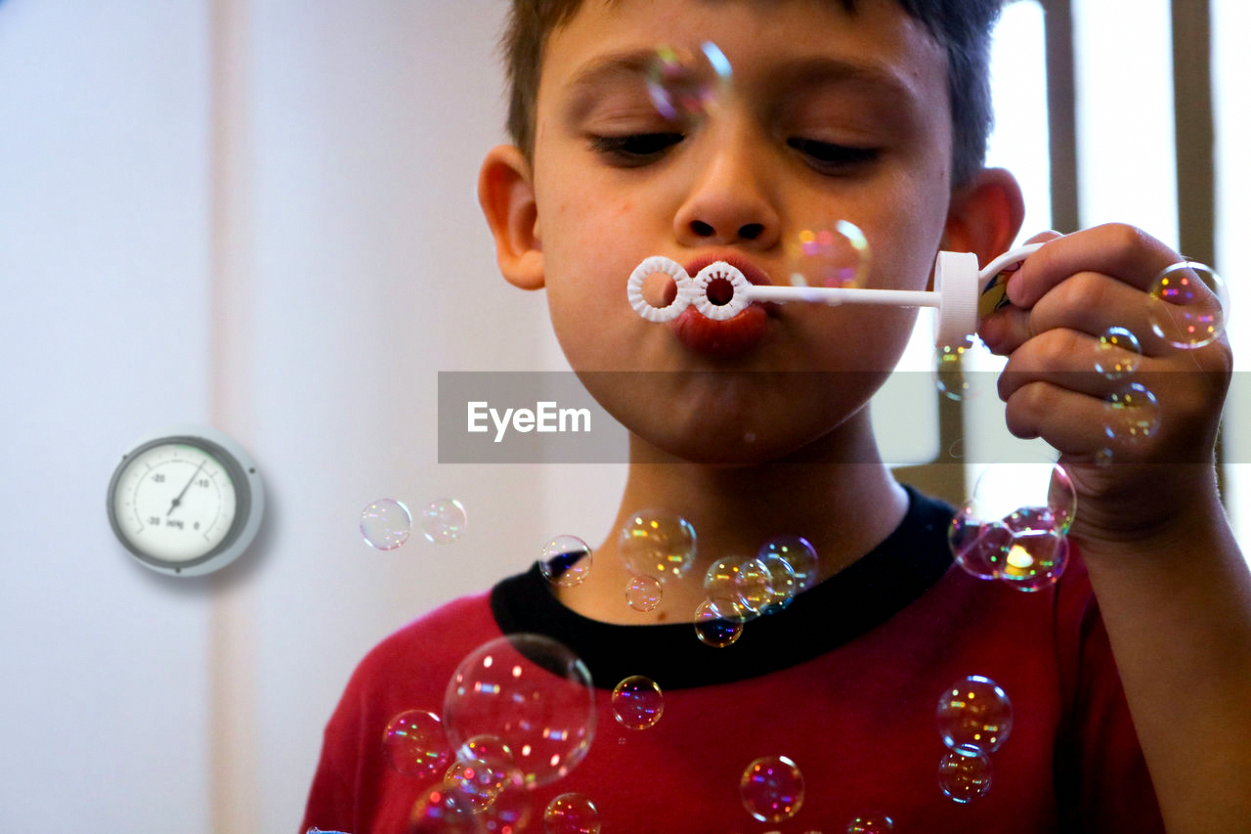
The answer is -12 inHg
